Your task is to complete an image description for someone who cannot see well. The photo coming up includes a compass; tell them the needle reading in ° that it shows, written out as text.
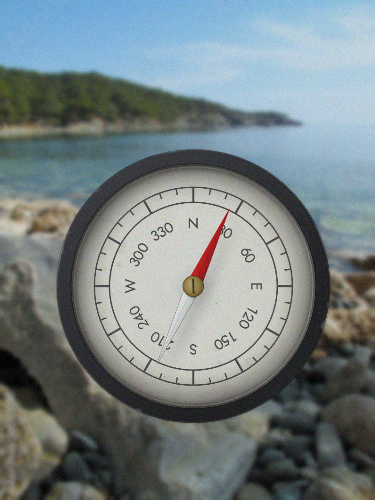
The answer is 25 °
